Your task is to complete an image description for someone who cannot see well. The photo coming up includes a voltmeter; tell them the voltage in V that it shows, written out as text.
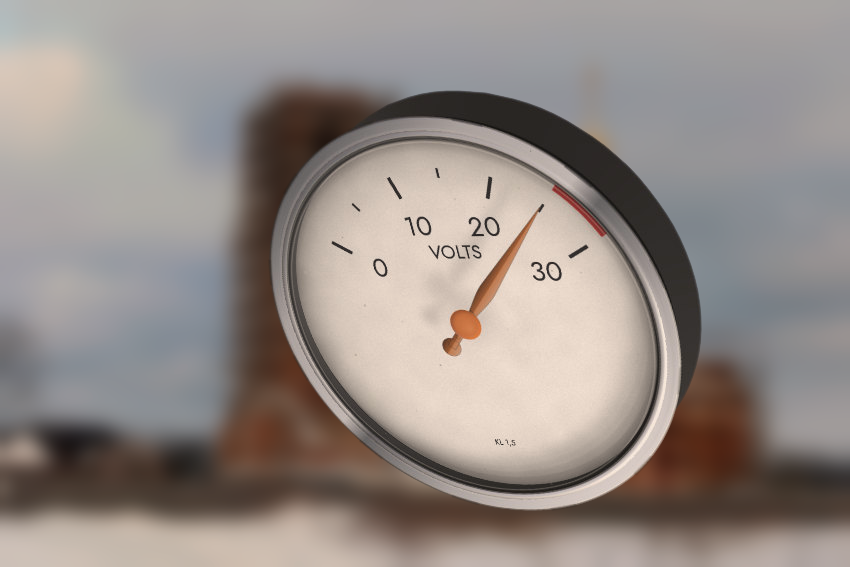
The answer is 25 V
